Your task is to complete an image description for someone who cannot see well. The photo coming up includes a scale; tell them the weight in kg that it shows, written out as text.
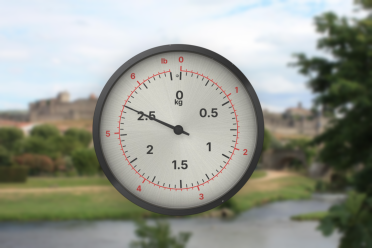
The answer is 2.5 kg
